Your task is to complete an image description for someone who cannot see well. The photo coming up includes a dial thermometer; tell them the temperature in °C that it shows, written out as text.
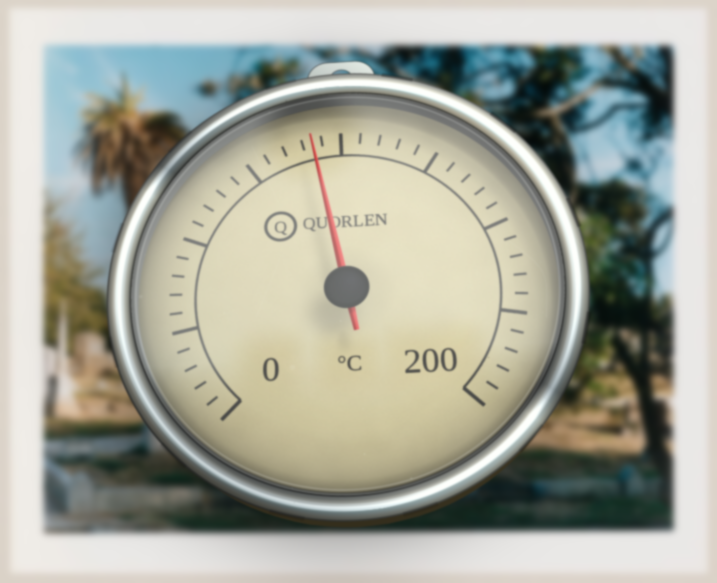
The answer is 92.5 °C
